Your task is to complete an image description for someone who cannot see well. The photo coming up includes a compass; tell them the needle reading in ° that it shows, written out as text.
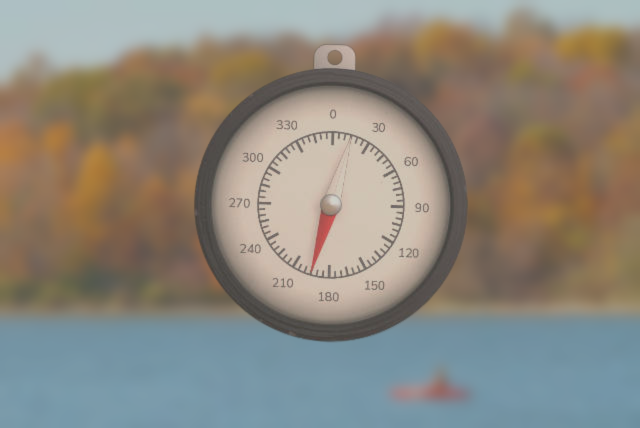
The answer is 195 °
